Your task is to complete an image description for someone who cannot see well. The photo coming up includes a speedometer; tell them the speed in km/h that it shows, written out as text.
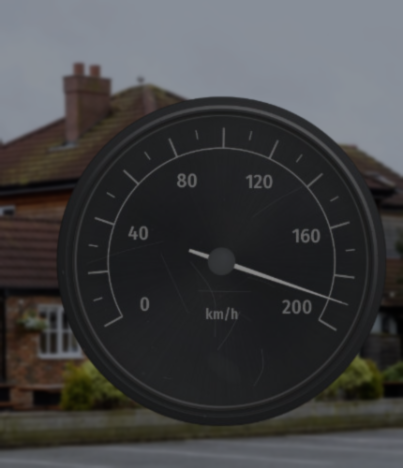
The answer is 190 km/h
